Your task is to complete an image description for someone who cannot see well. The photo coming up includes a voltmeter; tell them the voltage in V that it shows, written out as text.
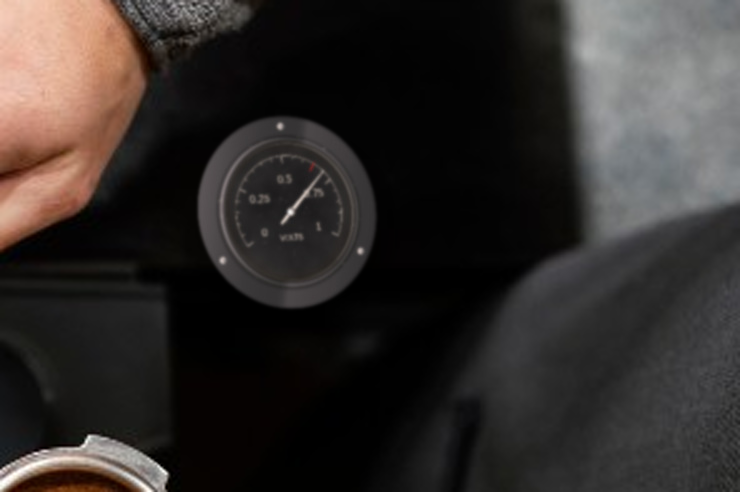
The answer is 0.7 V
